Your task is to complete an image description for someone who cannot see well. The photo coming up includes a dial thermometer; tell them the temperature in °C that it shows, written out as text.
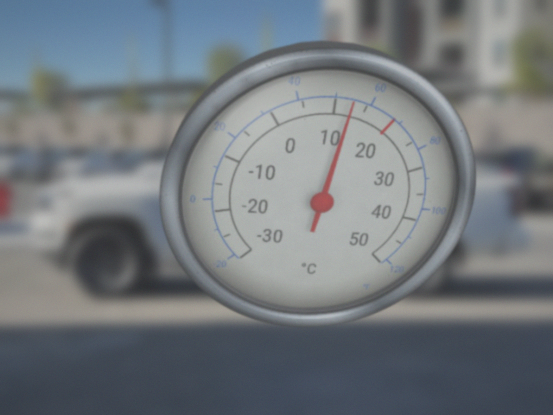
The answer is 12.5 °C
